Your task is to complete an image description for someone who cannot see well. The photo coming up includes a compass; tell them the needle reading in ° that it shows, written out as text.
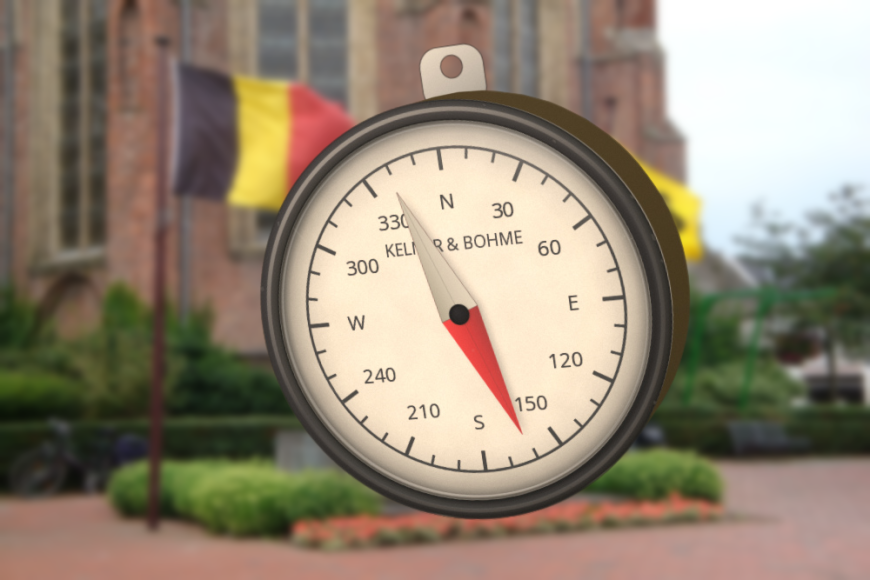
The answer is 160 °
